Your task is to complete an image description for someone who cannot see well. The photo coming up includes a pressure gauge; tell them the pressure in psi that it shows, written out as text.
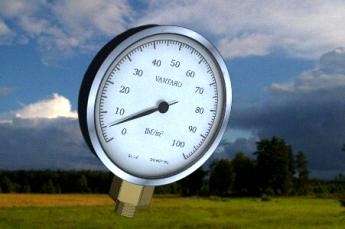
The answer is 5 psi
